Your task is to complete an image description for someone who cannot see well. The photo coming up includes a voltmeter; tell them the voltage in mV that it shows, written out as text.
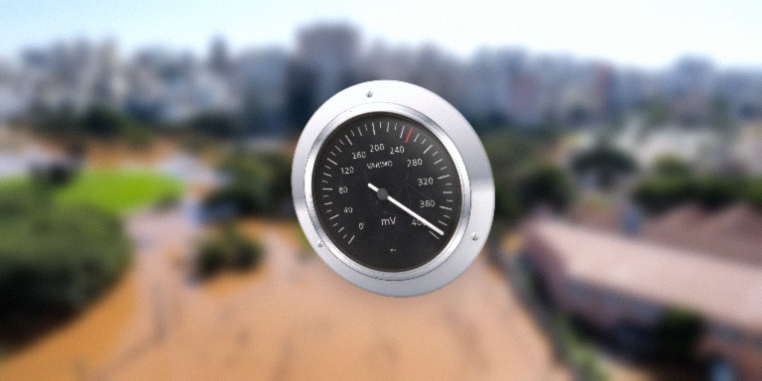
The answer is 390 mV
